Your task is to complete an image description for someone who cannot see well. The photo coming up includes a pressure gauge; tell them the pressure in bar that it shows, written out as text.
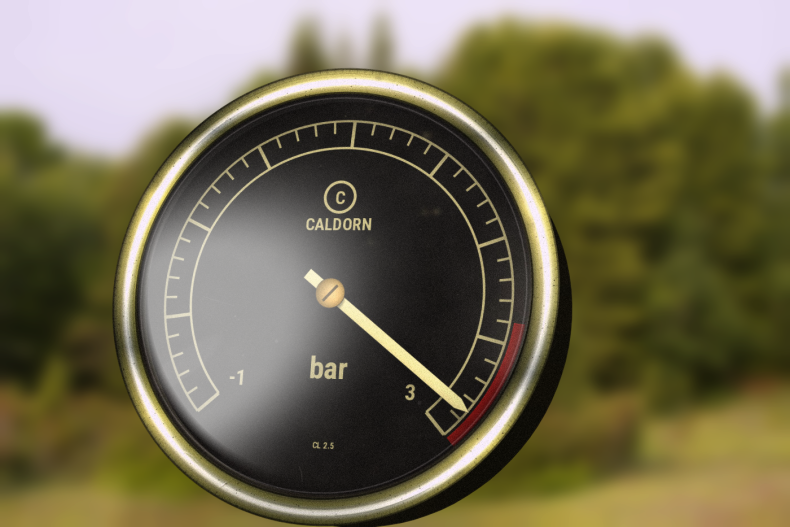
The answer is 2.85 bar
